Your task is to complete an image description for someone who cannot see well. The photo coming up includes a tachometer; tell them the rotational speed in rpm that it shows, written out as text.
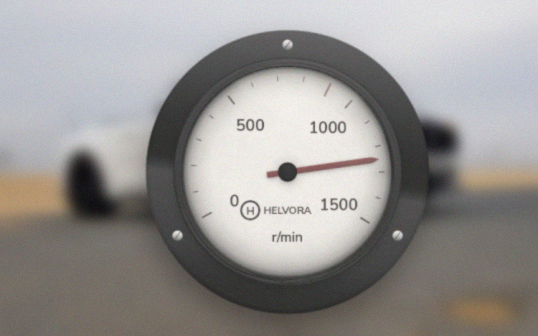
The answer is 1250 rpm
